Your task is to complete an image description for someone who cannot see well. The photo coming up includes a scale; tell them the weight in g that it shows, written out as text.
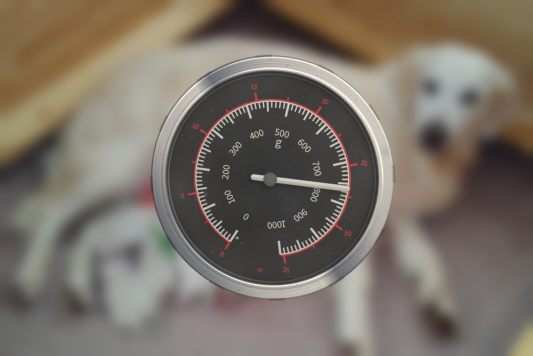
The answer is 760 g
